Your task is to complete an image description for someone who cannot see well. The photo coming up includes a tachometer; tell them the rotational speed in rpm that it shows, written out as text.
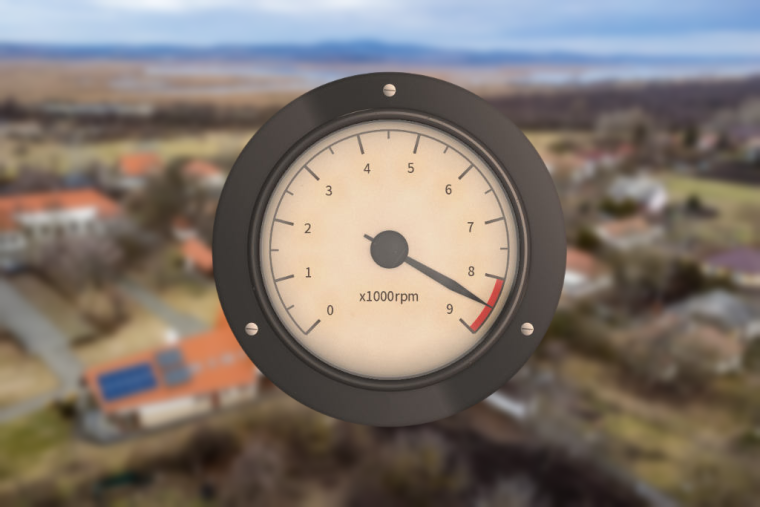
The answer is 8500 rpm
